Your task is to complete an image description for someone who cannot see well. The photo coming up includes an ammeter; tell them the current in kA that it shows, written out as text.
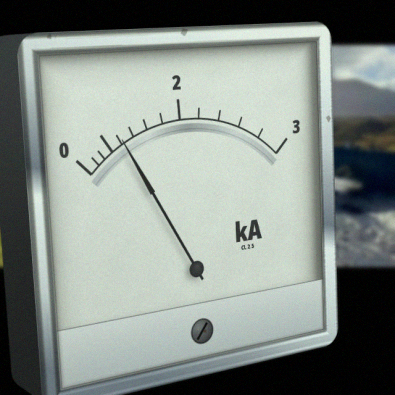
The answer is 1.2 kA
